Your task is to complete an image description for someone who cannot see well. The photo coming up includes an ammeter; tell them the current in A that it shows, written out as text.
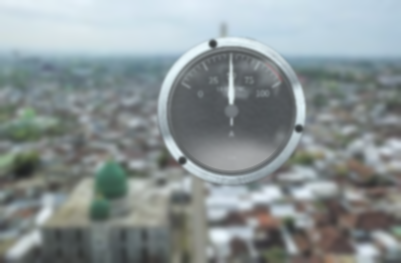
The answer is 50 A
